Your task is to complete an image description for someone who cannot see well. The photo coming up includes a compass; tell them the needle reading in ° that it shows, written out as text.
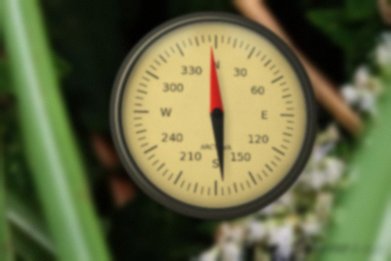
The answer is 355 °
